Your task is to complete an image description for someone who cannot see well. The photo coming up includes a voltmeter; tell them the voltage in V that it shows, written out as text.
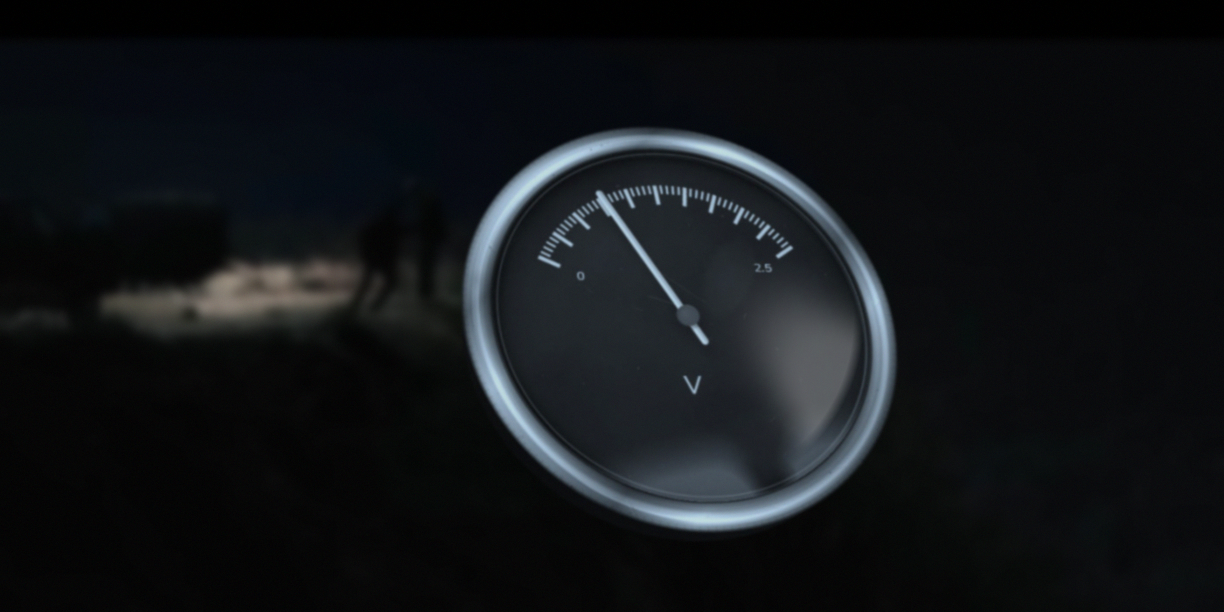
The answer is 0.75 V
